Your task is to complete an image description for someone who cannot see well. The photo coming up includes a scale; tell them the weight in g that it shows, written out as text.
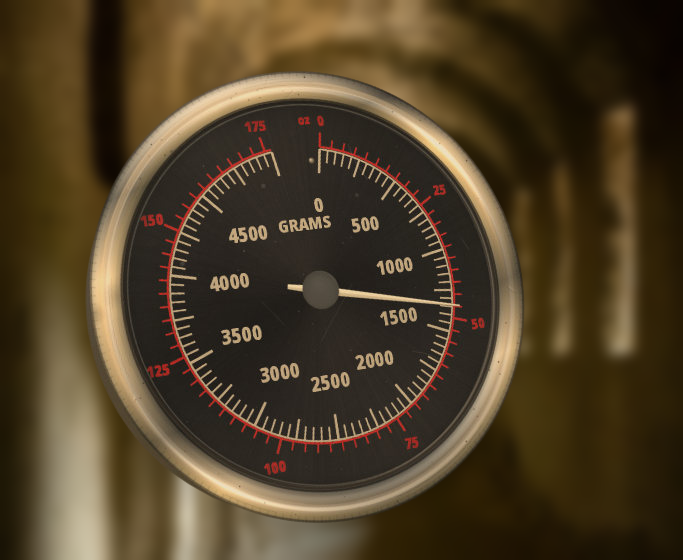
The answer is 1350 g
